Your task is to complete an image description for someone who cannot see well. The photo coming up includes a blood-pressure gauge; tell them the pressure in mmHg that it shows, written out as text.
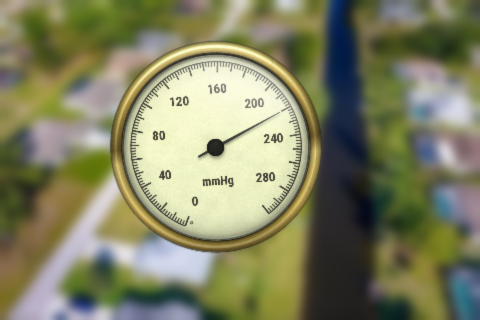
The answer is 220 mmHg
